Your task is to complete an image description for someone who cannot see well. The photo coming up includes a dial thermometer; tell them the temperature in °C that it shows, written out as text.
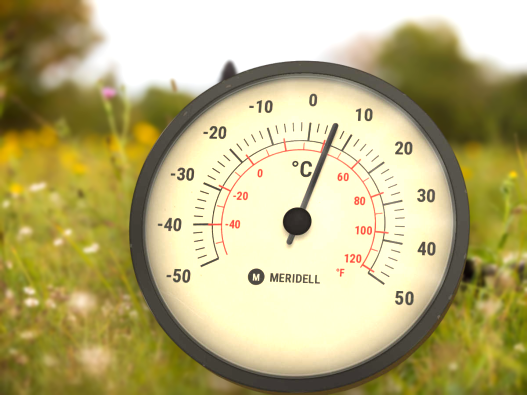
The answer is 6 °C
